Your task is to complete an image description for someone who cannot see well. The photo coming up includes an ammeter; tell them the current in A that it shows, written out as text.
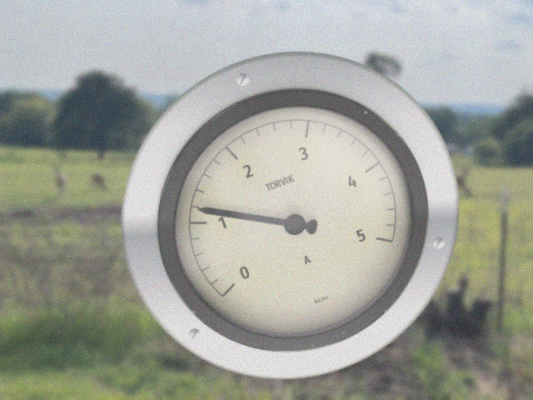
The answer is 1.2 A
